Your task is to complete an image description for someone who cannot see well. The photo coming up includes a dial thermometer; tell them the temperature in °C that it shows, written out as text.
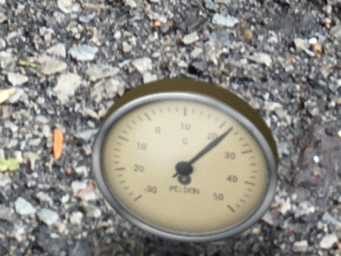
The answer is 22 °C
